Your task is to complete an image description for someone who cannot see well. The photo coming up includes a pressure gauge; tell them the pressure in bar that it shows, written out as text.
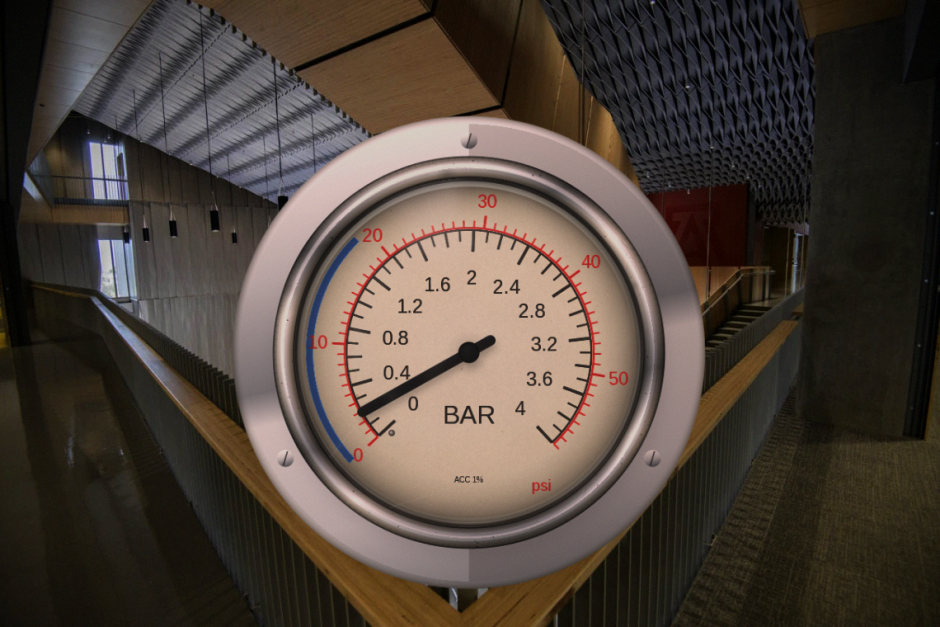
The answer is 0.2 bar
